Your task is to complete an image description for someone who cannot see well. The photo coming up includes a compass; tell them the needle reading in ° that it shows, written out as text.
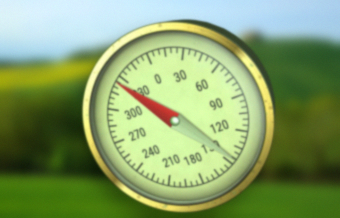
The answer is 325 °
